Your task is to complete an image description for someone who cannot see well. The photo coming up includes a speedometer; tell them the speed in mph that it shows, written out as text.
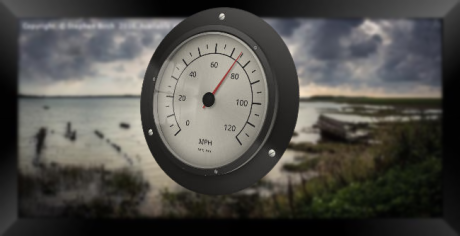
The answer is 75 mph
